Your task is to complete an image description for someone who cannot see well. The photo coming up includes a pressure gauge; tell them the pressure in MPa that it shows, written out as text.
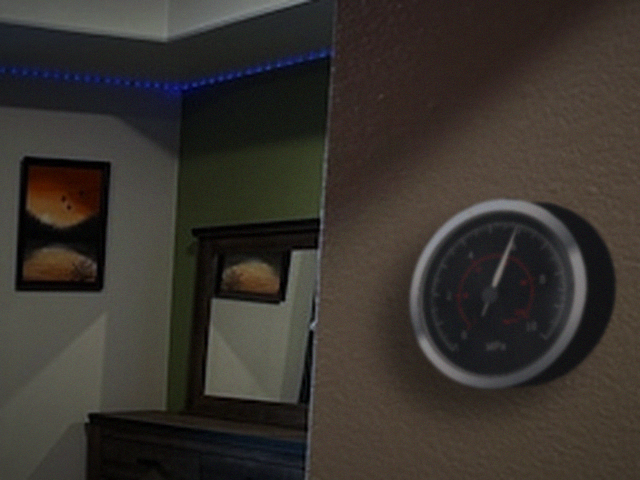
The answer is 6 MPa
